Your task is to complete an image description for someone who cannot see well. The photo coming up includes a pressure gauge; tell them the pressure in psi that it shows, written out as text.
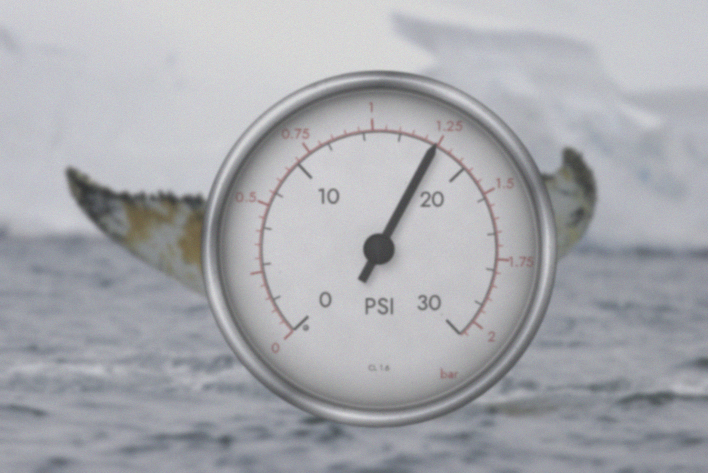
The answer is 18 psi
